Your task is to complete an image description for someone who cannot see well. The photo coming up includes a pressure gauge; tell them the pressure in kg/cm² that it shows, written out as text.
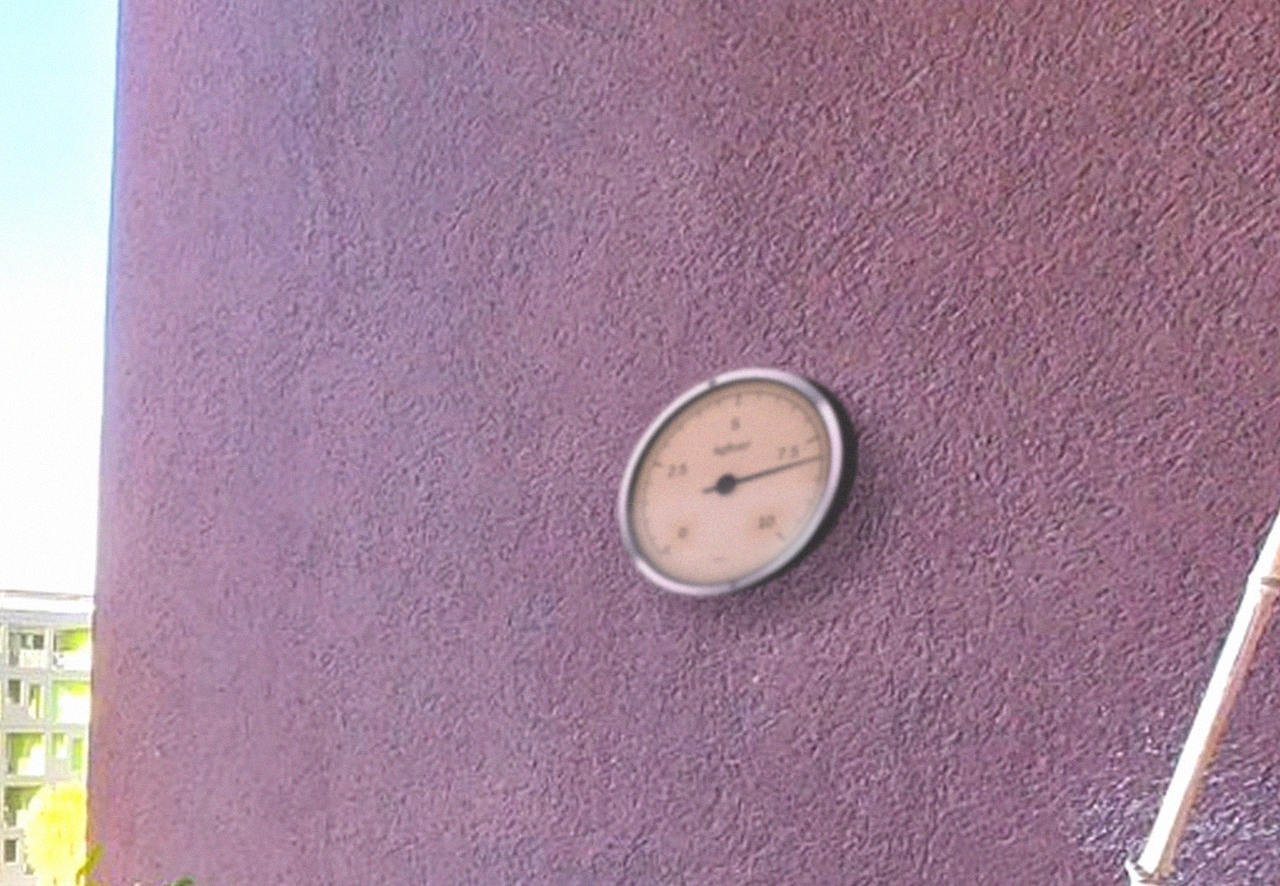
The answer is 8 kg/cm²
